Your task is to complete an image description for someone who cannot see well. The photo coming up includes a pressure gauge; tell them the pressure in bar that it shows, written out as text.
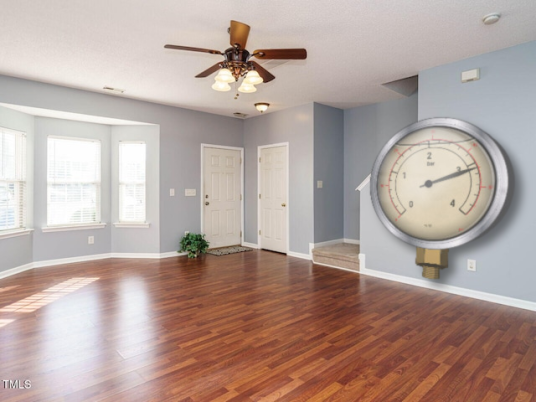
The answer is 3.1 bar
